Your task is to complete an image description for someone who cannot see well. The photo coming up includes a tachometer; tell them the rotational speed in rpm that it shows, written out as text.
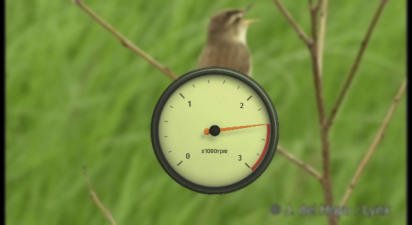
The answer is 2400 rpm
